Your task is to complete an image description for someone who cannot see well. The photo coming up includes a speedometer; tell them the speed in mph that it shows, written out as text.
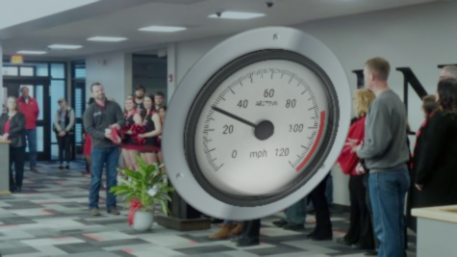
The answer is 30 mph
